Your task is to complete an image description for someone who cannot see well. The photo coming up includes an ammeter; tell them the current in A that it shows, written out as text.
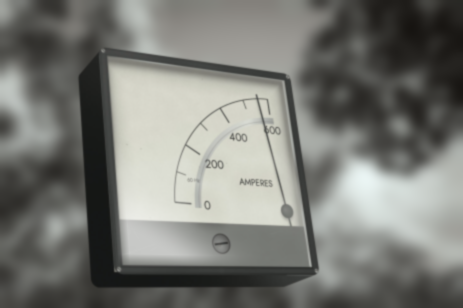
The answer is 550 A
